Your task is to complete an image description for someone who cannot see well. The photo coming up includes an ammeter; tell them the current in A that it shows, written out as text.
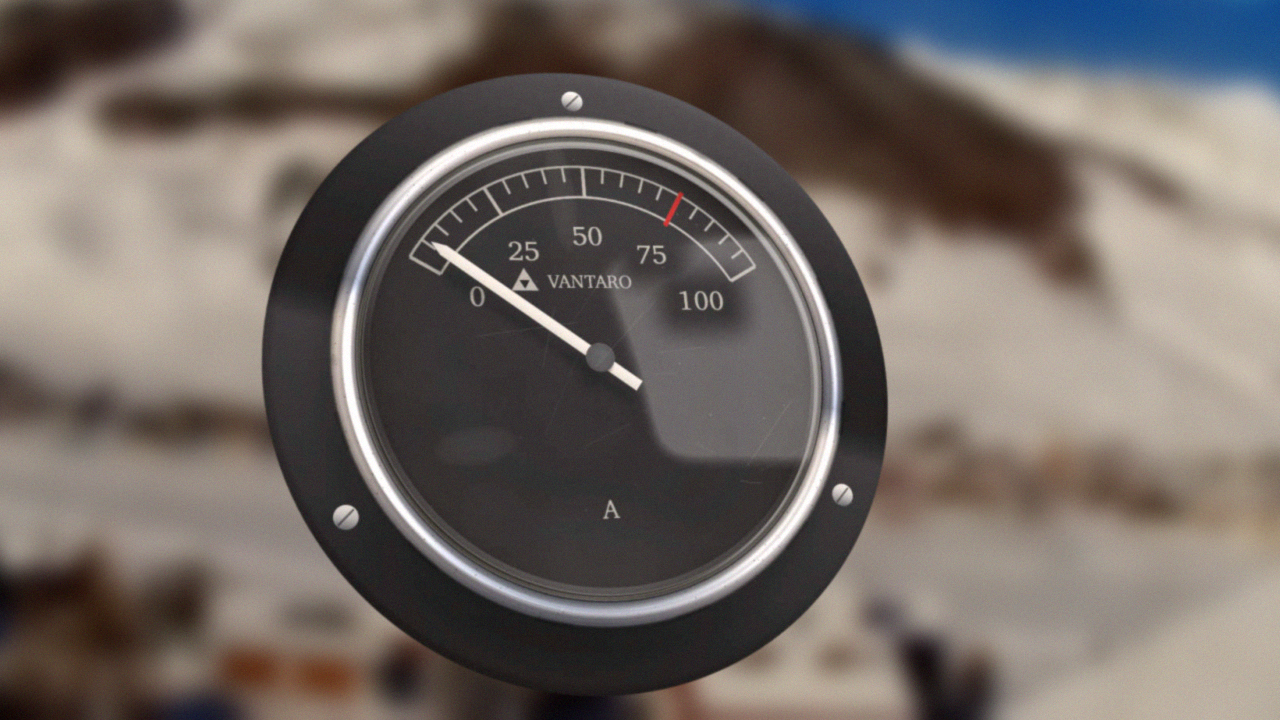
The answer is 5 A
